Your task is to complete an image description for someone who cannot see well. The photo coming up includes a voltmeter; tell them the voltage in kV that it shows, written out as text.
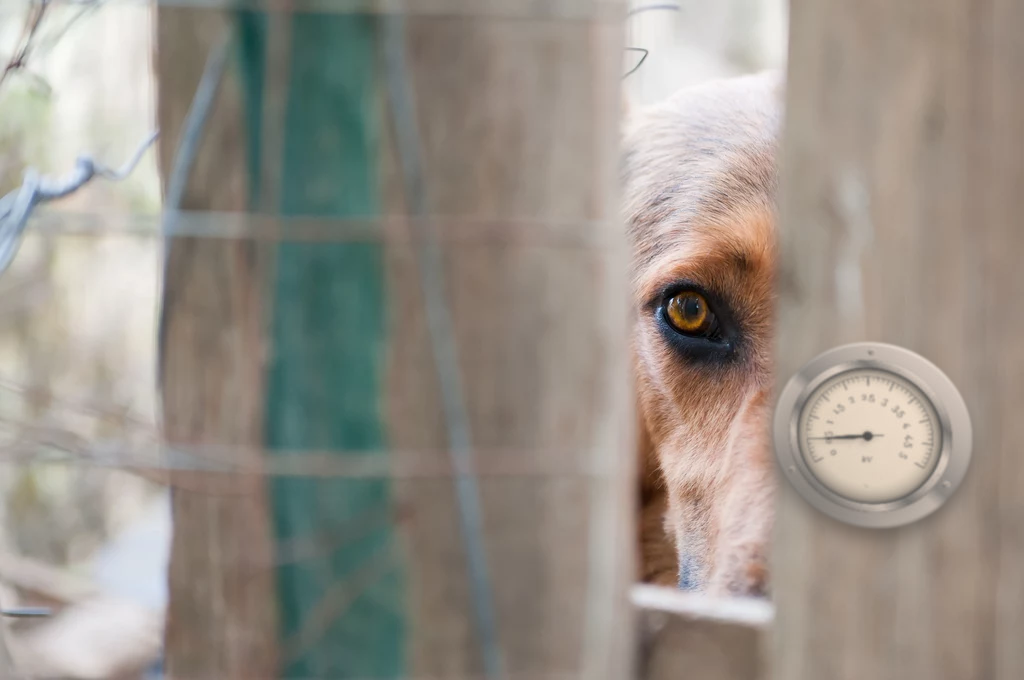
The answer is 0.5 kV
